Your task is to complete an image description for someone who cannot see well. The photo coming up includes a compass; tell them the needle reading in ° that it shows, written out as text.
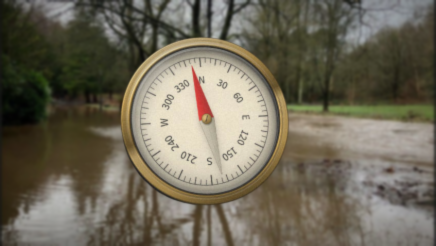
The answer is 350 °
